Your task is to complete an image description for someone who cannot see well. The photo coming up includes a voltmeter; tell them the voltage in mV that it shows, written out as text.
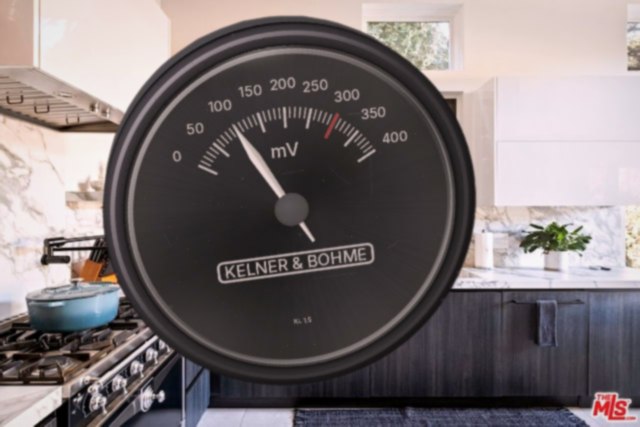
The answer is 100 mV
